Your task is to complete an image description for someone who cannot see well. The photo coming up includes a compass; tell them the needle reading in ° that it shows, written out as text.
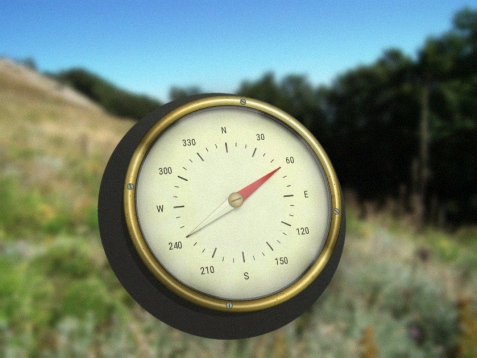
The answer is 60 °
